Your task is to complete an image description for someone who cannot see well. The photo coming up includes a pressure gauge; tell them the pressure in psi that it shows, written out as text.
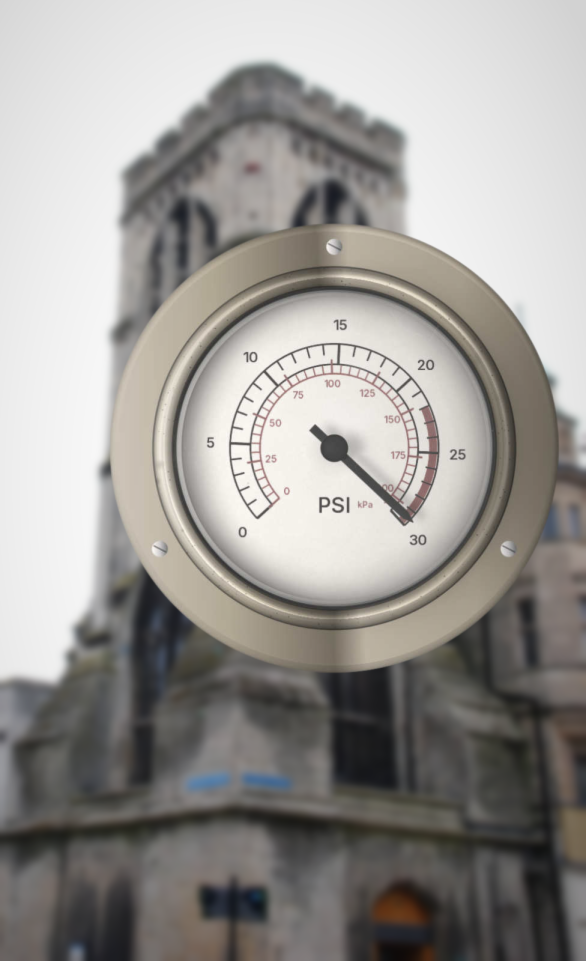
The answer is 29.5 psi
